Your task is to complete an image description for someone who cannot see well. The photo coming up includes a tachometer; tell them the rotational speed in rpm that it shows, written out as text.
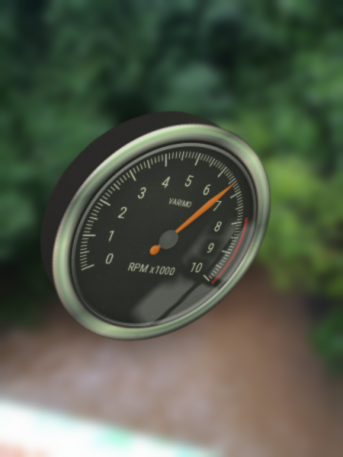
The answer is 6500 rpm
